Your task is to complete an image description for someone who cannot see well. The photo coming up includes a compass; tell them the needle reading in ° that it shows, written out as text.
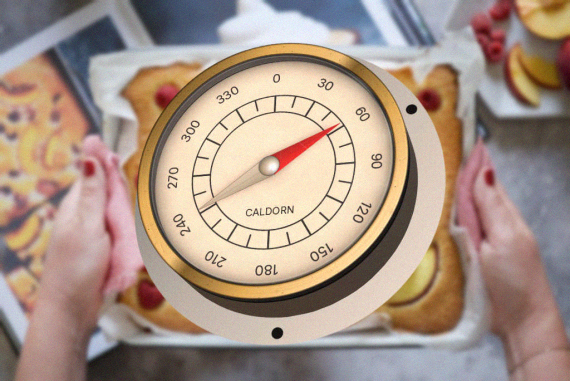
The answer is 60 °
